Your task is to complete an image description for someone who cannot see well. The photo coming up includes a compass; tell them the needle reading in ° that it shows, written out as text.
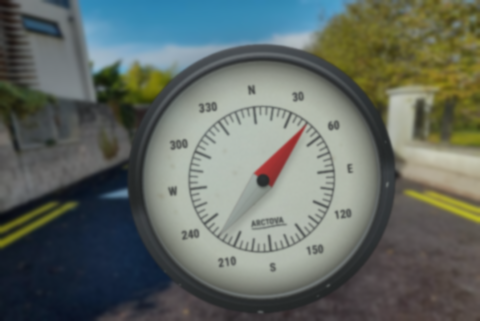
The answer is 45 °
